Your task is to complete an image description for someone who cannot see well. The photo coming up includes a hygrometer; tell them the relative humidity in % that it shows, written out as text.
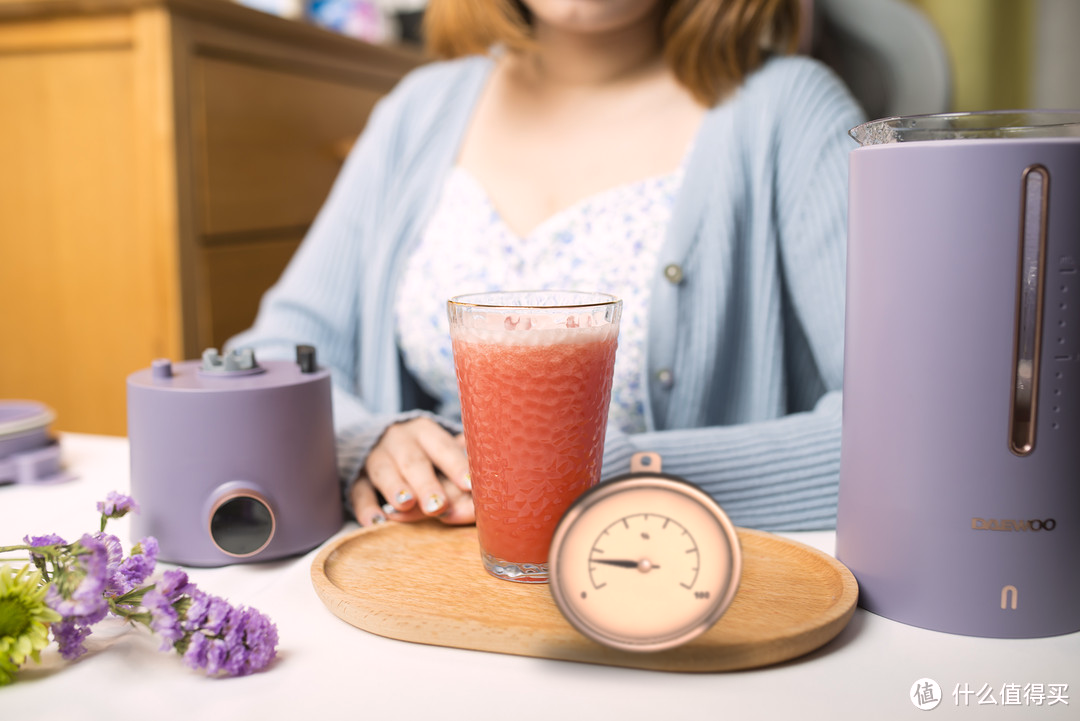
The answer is 15 %
